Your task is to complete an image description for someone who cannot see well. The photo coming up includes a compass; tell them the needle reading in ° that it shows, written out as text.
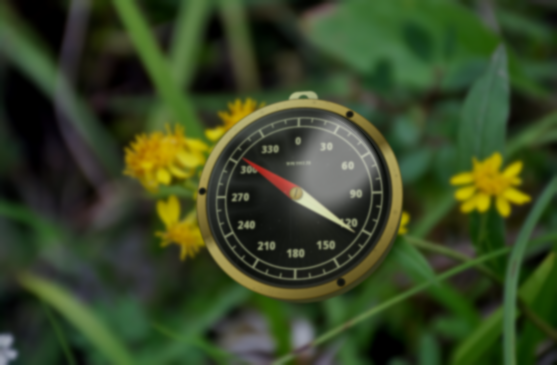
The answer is 305 °
